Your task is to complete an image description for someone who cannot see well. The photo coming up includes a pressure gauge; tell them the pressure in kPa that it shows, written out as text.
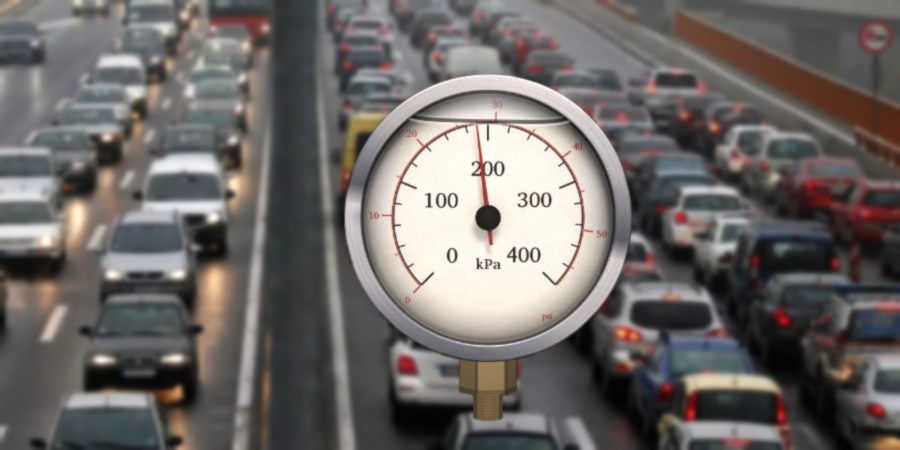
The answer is 190 kPa
